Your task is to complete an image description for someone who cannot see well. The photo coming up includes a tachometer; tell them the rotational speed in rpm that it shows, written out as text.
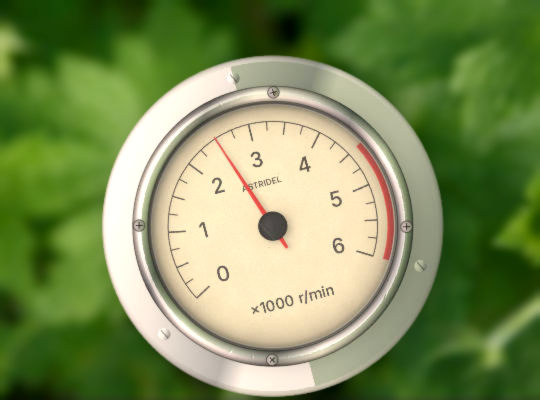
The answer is 2500 rpm
